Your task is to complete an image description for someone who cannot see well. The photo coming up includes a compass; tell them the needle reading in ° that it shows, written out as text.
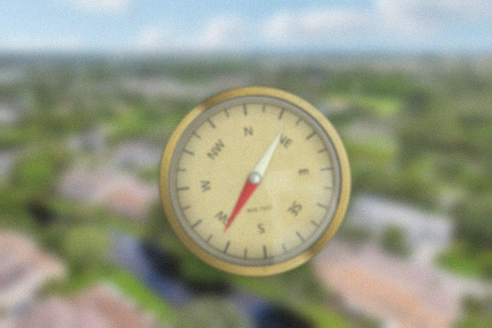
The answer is 217.5 °
